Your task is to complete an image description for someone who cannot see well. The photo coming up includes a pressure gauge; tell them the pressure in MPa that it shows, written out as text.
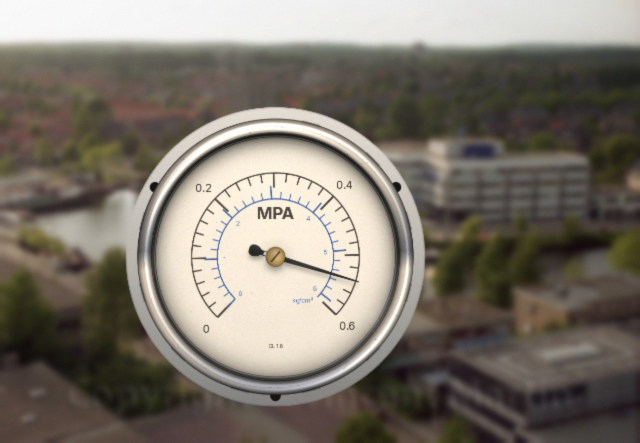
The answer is 0.54 MPa
